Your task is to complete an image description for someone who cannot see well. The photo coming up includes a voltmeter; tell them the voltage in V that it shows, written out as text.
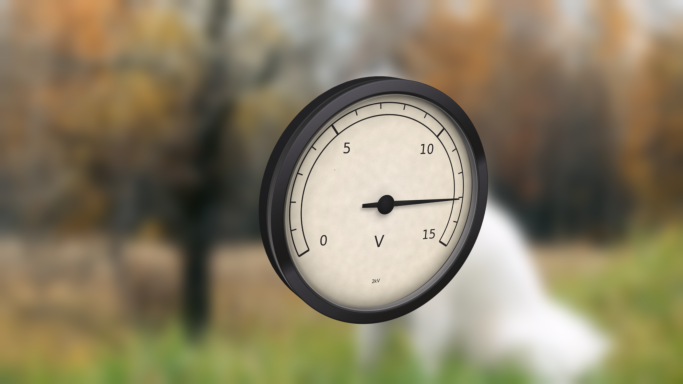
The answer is 13 V
